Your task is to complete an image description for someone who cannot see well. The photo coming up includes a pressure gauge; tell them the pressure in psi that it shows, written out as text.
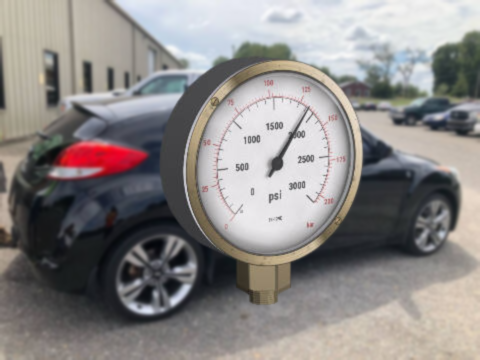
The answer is 1900 psi
